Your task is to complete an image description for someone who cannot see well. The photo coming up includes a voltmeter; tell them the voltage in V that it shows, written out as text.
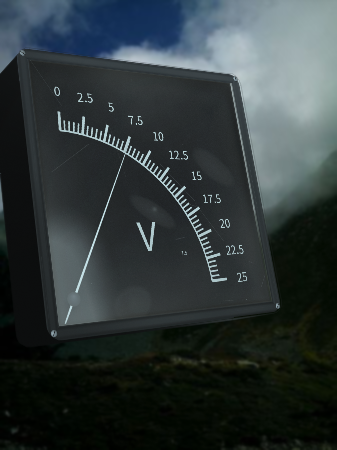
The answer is 7.5 V
